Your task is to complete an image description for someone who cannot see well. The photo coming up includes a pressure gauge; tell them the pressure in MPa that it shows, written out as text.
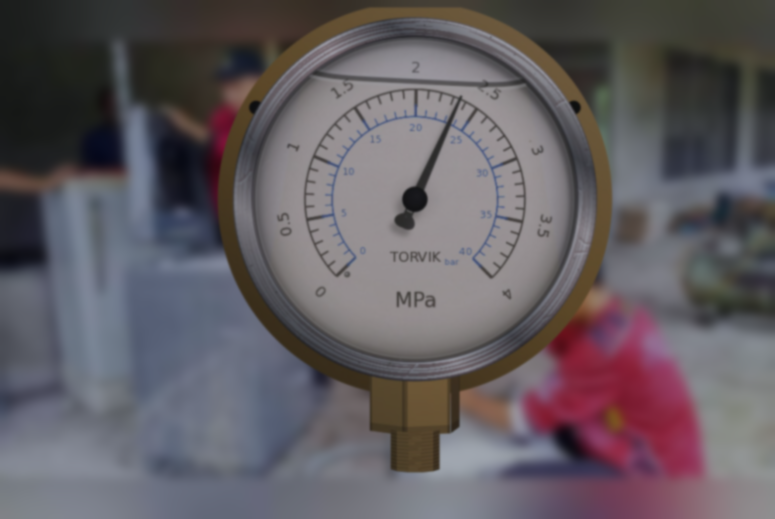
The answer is 2.35 MPa
